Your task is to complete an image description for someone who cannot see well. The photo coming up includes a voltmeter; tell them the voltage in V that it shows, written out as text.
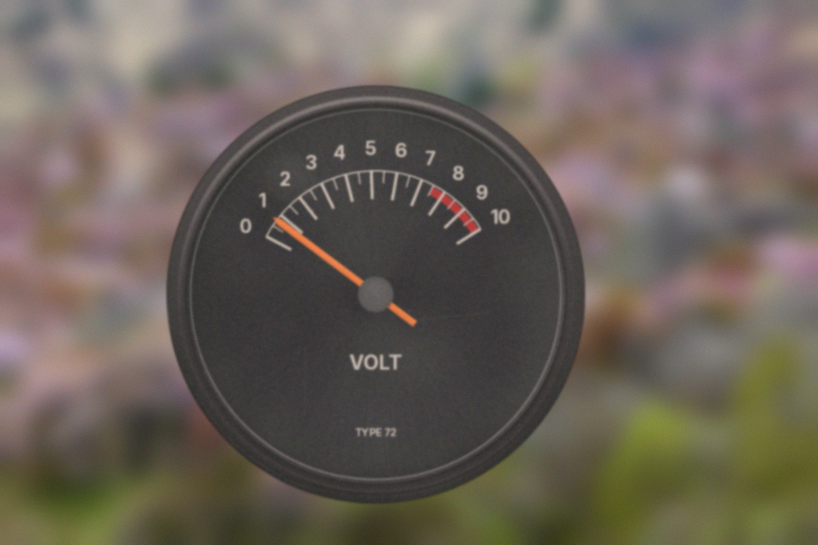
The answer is 0.75 V
